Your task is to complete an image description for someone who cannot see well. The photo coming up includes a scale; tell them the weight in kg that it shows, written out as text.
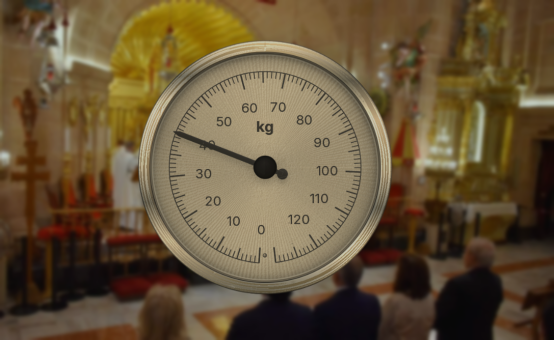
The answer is 40 kg
